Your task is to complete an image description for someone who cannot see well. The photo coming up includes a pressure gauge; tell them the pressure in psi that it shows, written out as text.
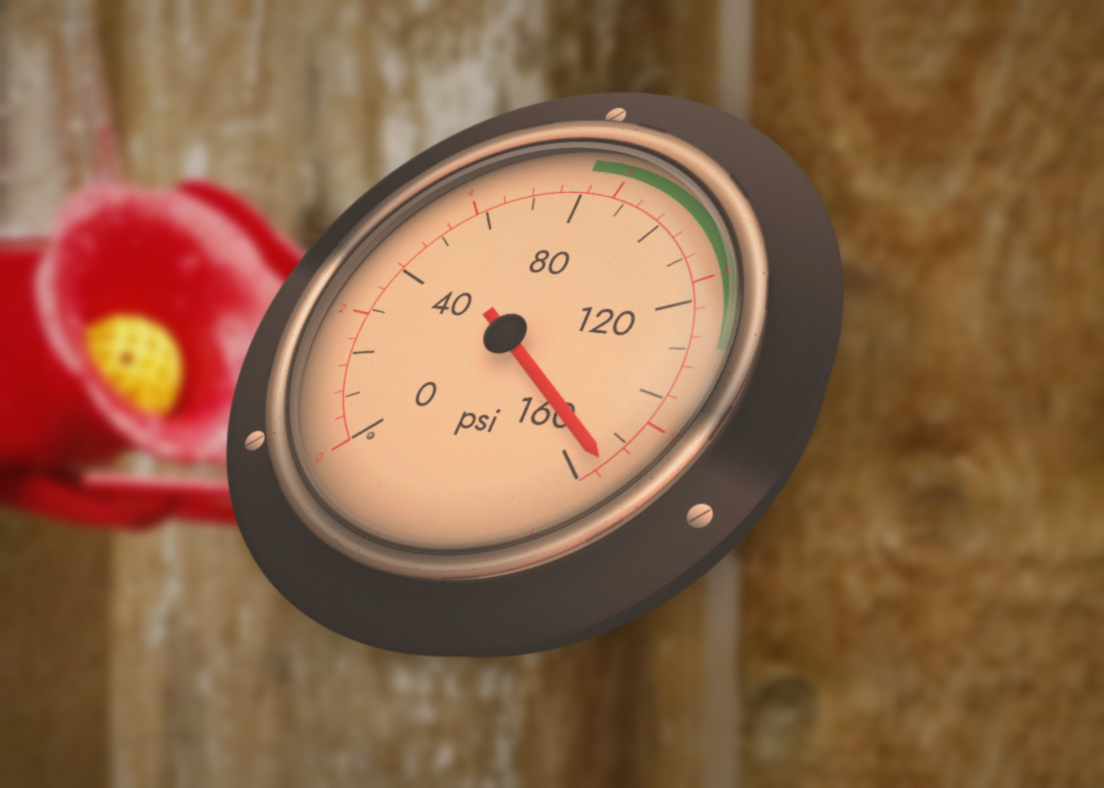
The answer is 155 psi
